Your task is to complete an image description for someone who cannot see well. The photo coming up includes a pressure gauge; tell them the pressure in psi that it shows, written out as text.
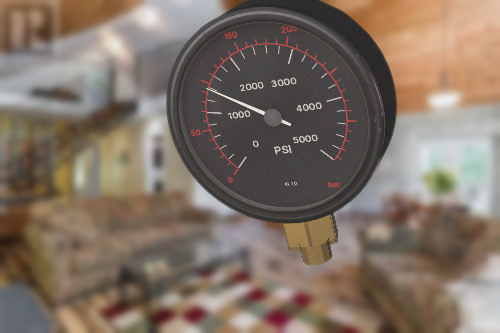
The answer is 1400 psi
